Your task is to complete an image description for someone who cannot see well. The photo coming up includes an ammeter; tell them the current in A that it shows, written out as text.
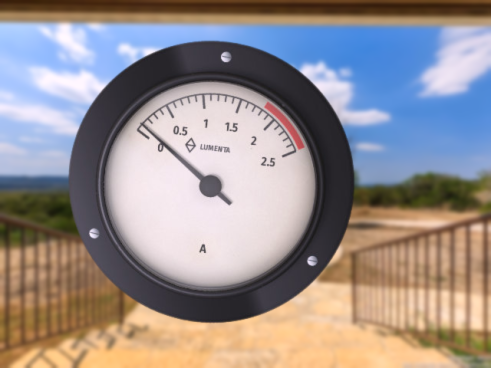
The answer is 0.1 A
